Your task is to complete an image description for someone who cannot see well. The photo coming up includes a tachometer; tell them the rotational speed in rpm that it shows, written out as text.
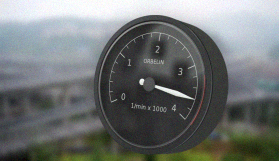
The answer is 3600 rpm
